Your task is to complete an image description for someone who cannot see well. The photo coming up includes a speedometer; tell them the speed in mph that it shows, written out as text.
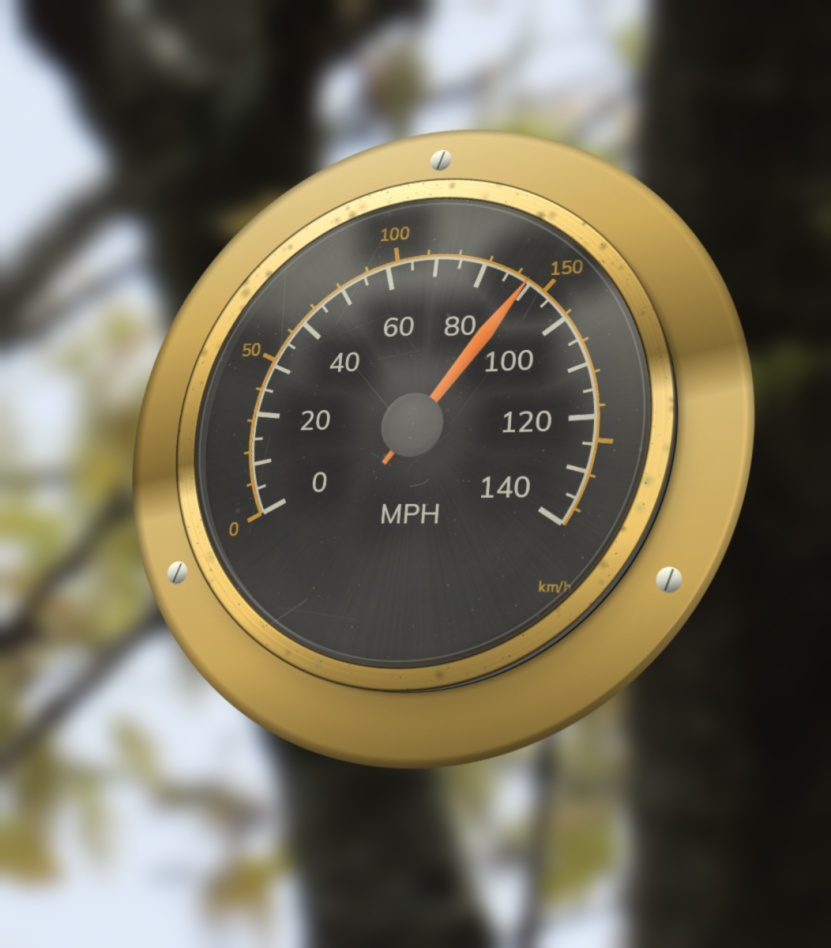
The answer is 90 mph
